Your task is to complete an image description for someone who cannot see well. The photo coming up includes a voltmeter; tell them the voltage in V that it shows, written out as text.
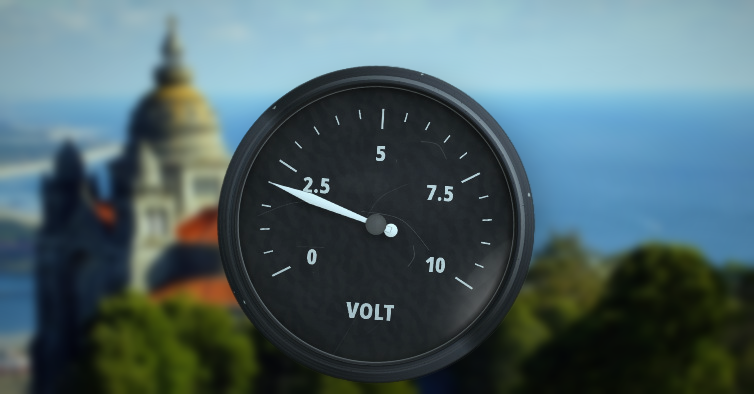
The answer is 2 V
